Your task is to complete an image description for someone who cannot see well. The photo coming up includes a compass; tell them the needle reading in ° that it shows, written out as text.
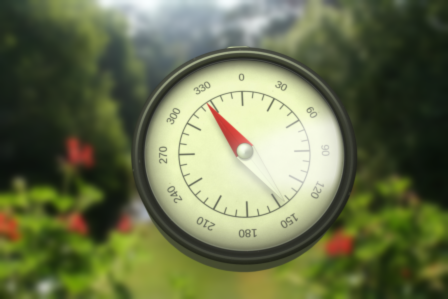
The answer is 325 °
